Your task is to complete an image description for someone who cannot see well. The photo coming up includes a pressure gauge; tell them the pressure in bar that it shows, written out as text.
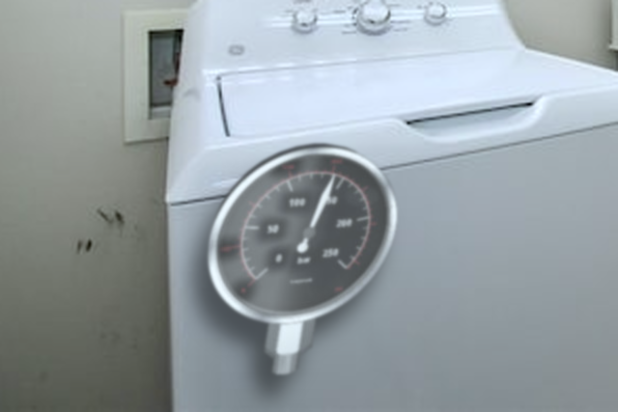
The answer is 140 bar
